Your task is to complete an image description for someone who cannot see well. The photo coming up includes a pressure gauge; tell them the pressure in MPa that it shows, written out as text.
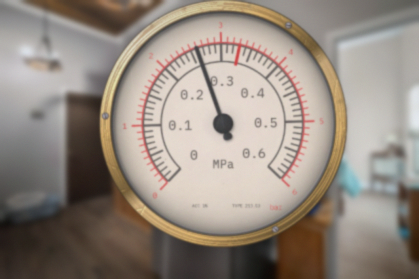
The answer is 0.26 MPa
